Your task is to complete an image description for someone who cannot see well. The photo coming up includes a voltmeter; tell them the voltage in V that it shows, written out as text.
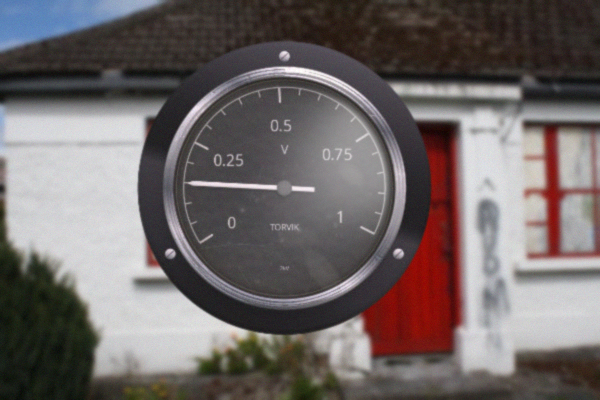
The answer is 0.15 V
